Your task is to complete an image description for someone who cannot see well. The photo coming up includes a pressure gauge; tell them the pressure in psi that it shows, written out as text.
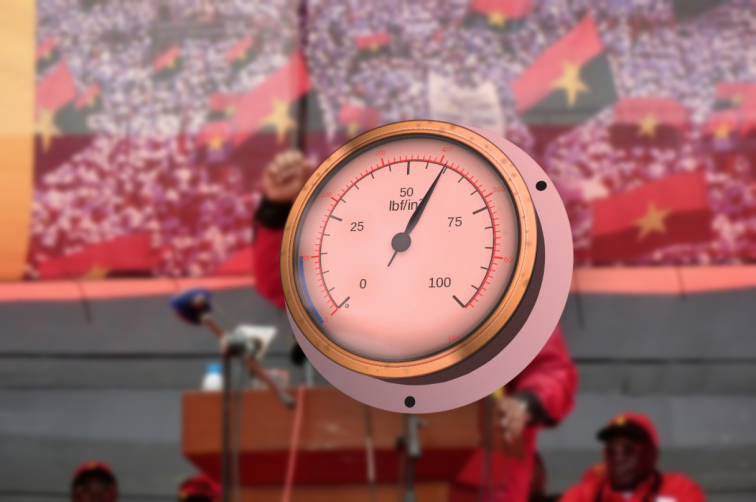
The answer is 60 psi
